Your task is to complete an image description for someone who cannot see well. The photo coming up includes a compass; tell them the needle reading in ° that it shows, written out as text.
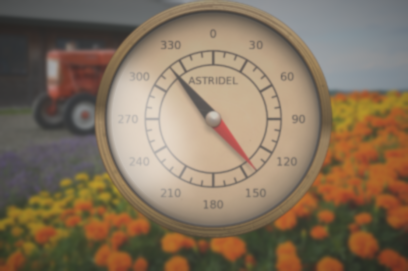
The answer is 140 °
